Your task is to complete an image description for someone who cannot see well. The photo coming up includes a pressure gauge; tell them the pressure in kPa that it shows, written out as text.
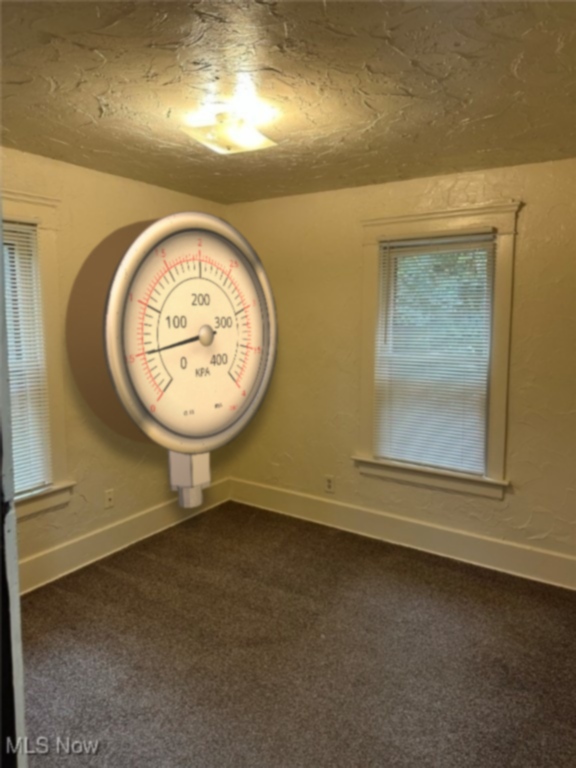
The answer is 50 kPa
